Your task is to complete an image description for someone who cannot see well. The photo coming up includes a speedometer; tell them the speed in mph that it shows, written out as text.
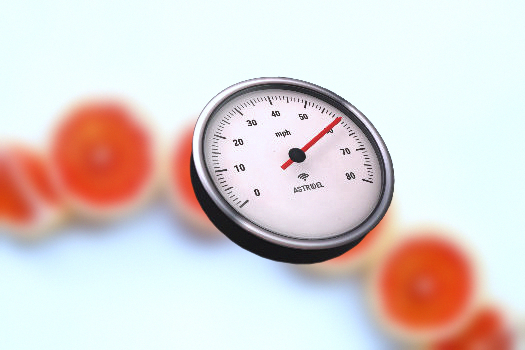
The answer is 60 mph
